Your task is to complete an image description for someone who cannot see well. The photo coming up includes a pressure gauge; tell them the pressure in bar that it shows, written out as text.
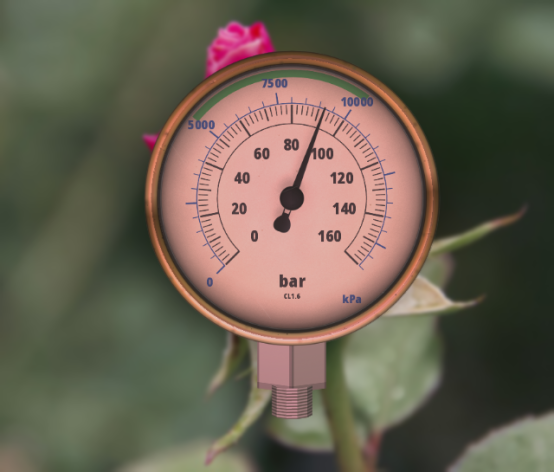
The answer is 92 bar
